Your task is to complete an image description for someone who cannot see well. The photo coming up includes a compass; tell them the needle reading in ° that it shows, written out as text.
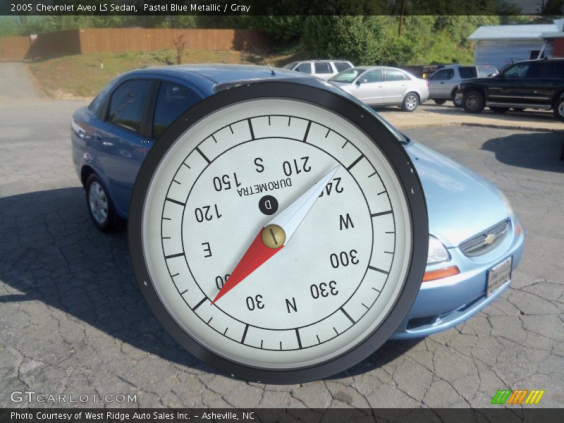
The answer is 55 °
